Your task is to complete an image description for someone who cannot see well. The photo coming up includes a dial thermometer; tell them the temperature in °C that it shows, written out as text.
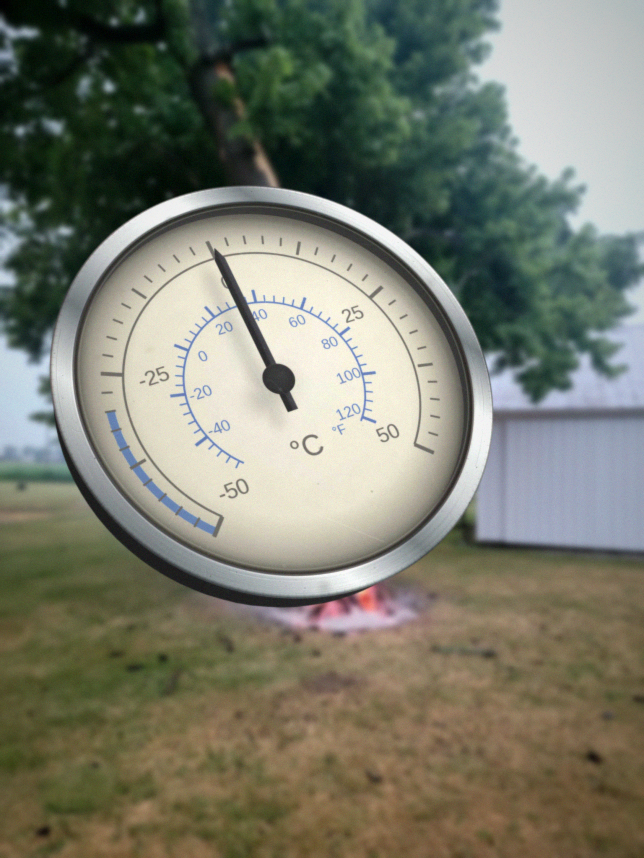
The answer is 0 °C
